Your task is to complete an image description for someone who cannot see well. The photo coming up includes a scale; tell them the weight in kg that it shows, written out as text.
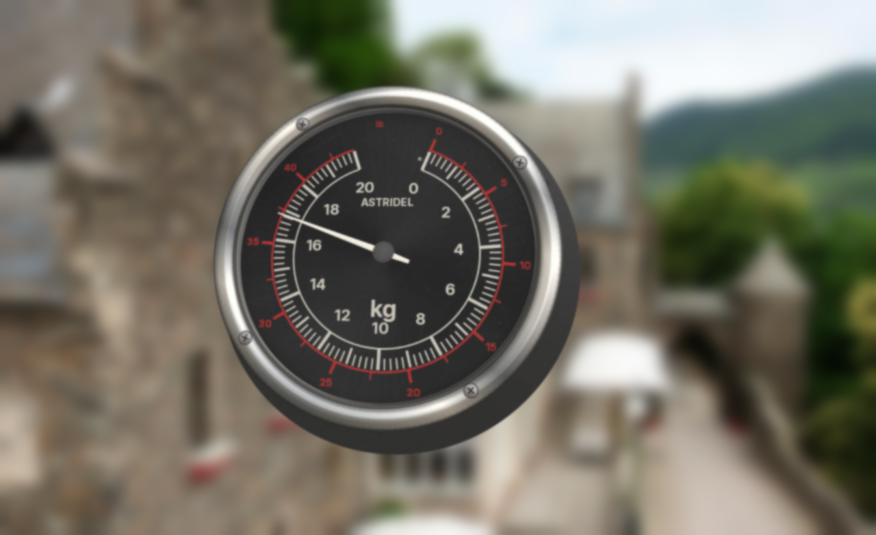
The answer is 16.8 kg
